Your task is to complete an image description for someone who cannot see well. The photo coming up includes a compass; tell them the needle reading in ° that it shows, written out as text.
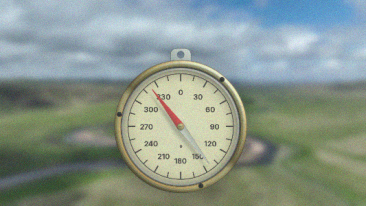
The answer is 322.5 °
